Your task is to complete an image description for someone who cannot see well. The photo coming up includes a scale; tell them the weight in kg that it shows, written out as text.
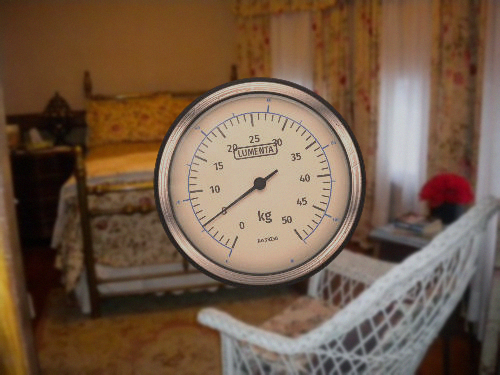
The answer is 5 kg
